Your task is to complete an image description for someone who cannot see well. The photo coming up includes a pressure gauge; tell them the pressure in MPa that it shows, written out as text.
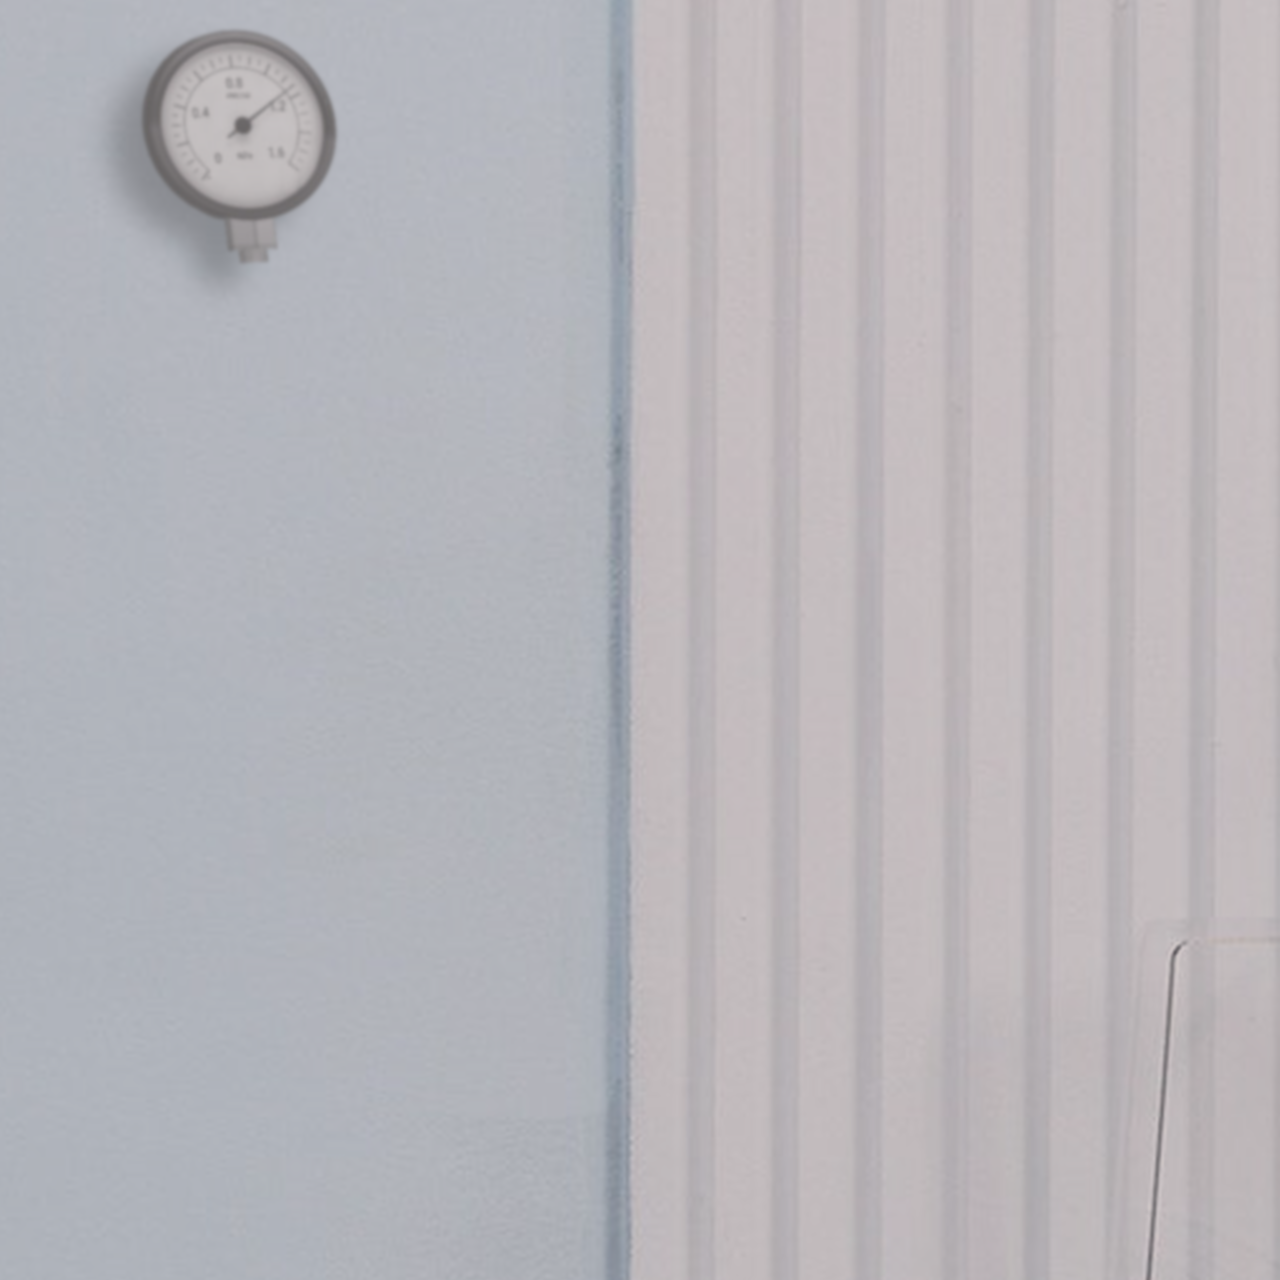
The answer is 1.15 MPa
